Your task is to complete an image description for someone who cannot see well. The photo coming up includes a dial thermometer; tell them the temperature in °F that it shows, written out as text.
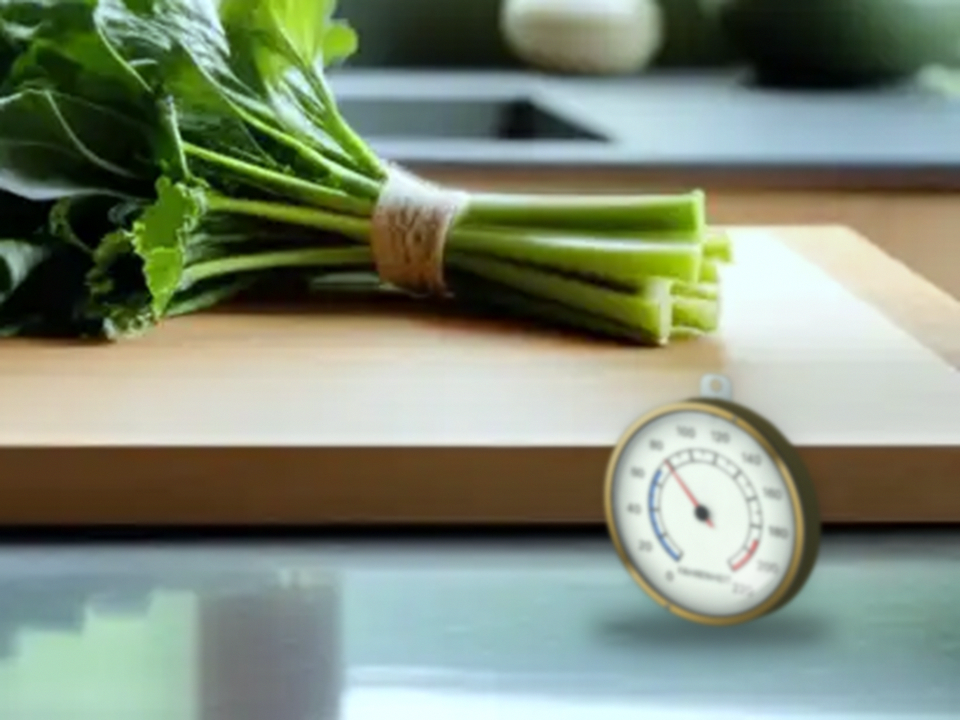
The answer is 80 °F
